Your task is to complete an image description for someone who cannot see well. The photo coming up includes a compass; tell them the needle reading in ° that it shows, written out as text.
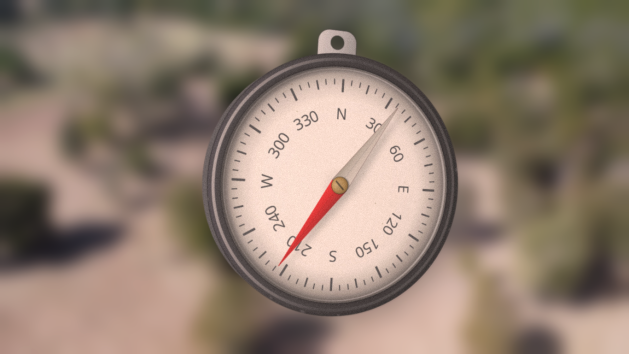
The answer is 215 °
